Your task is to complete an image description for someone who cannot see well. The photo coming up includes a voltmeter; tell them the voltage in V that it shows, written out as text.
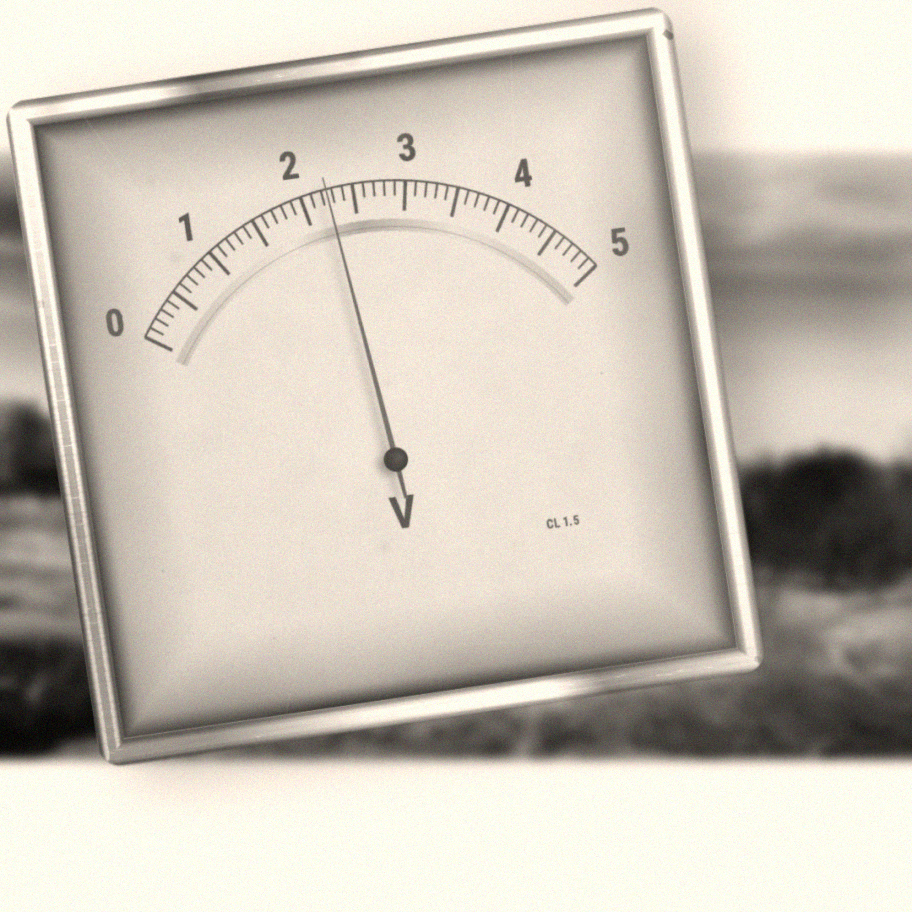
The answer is 2.25 V
